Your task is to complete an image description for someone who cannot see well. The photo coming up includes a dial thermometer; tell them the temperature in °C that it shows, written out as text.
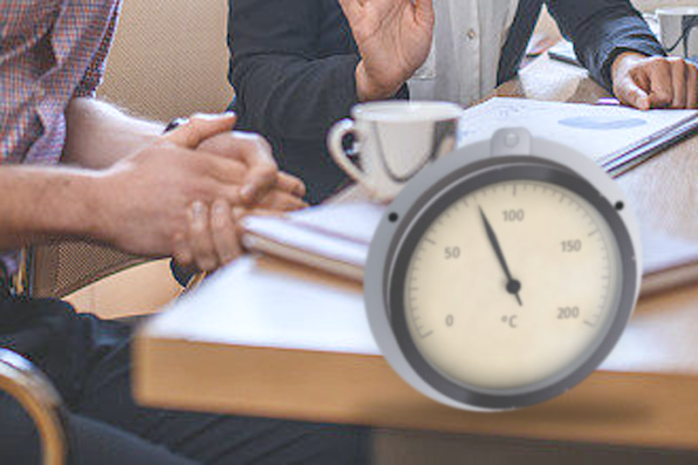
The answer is 80 °C
